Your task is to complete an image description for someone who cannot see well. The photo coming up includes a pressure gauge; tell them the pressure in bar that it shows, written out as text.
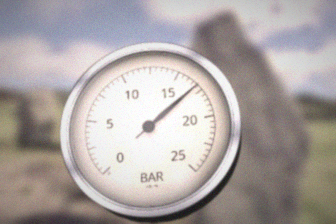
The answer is 17 bar
